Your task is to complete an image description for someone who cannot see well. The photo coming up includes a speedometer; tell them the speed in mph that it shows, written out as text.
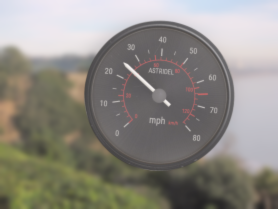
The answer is 25 mph
